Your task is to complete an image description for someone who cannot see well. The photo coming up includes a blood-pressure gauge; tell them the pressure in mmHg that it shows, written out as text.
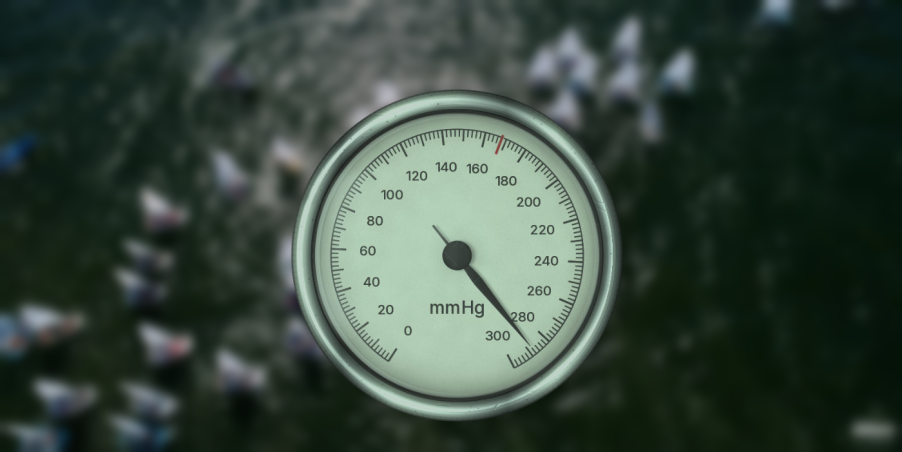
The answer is 288 mmHg
